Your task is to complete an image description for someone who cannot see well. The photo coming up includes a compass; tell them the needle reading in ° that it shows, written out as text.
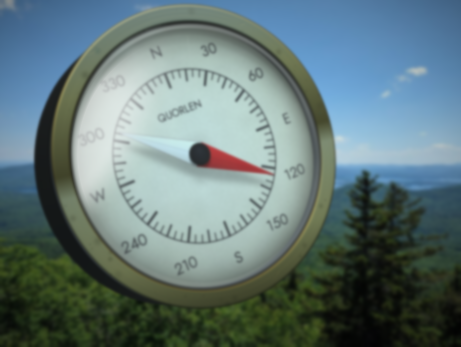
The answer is 125 °
